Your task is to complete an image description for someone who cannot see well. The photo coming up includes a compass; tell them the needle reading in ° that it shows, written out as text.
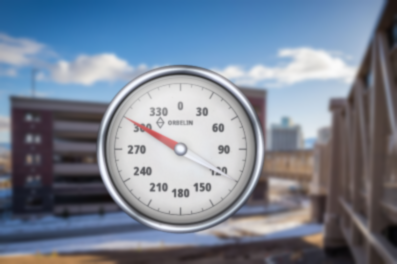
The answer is 300 °
